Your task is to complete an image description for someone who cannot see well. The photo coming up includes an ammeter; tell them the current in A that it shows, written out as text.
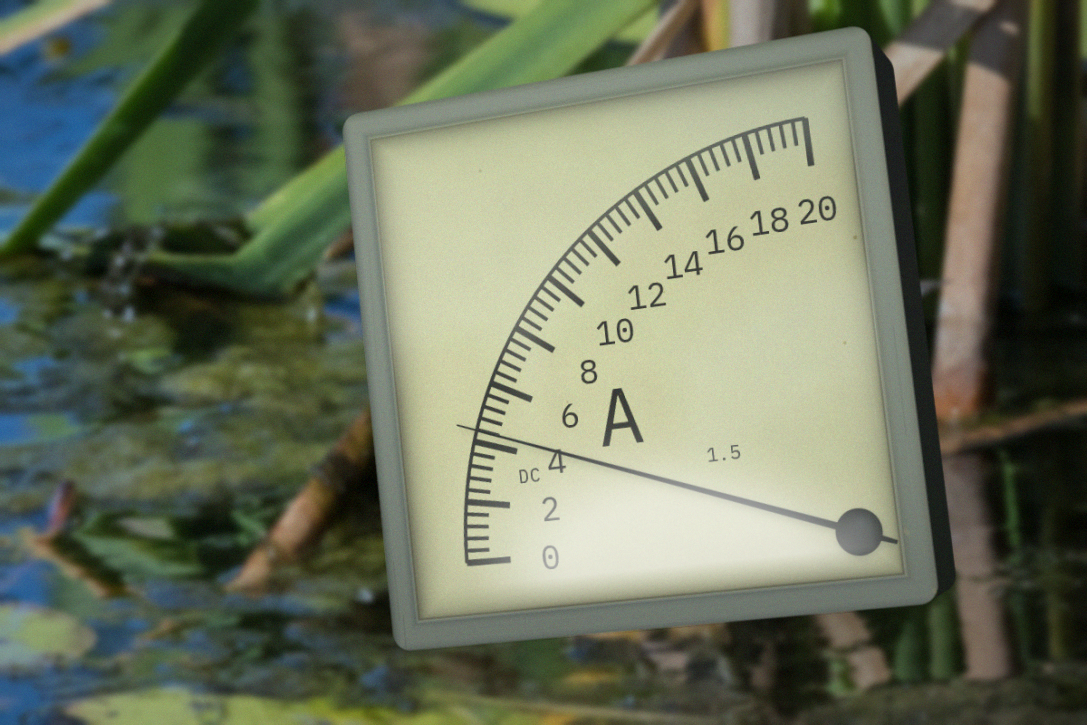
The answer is 4.4 A
